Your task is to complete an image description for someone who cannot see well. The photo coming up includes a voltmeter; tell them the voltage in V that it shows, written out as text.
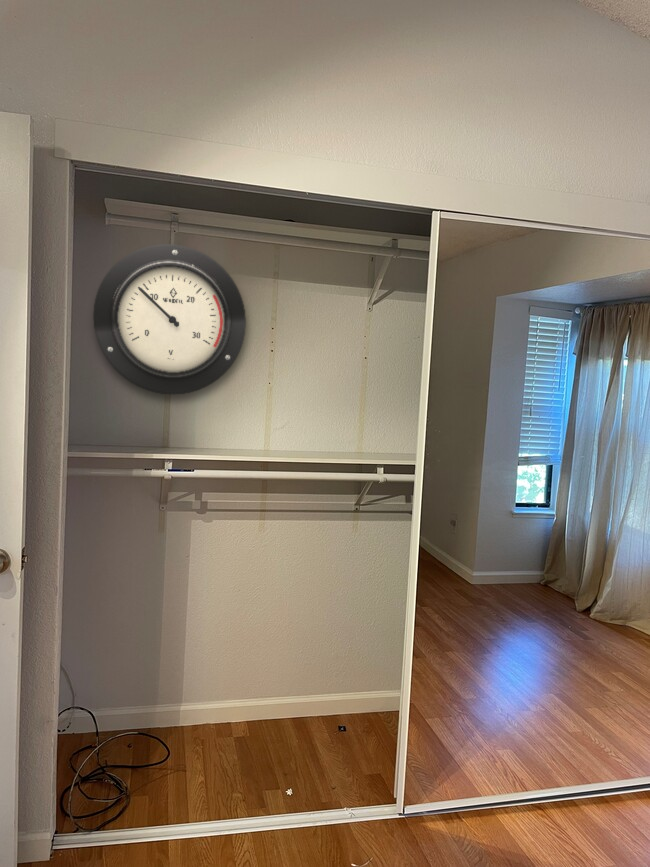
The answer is 9 V
